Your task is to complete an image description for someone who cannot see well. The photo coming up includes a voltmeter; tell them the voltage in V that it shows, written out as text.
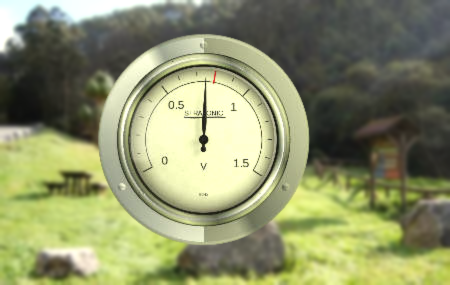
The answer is 0.75 V
